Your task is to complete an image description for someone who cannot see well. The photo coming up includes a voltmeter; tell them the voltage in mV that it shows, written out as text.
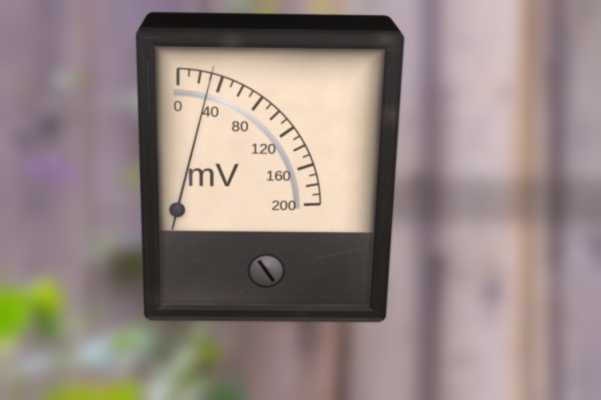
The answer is 30 mV
